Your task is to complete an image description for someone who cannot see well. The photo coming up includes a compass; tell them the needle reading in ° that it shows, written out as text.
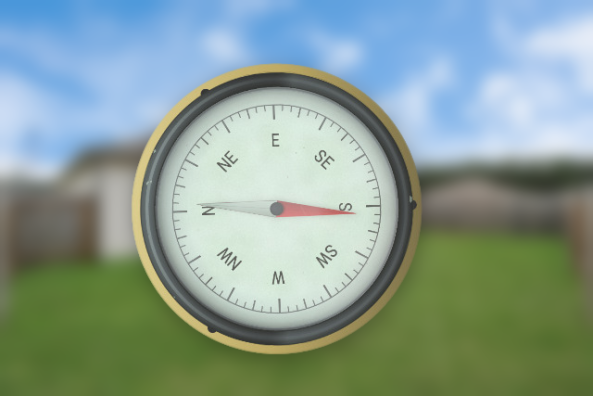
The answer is 185 °
